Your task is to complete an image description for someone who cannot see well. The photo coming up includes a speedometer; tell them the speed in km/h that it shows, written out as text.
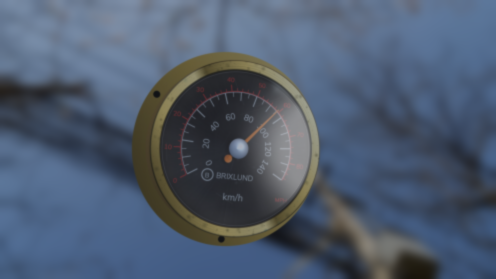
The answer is 95 km/h
